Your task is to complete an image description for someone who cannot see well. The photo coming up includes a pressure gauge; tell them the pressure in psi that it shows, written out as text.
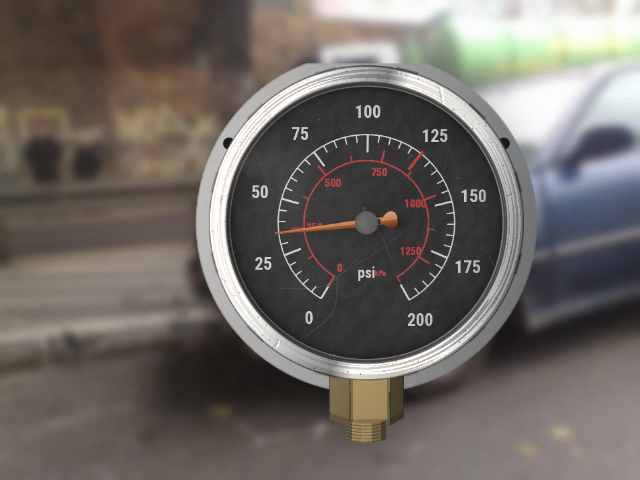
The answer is 35 psi
